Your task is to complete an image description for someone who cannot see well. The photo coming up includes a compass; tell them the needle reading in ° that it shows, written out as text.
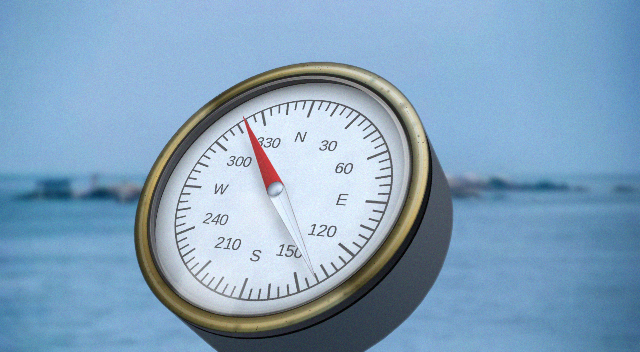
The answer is 320 °
